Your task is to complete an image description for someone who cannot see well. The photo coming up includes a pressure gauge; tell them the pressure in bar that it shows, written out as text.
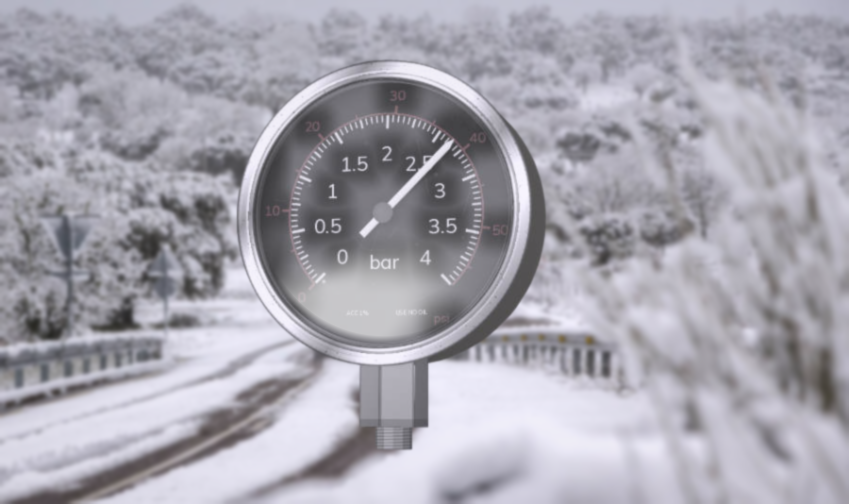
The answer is 2.65 bar
